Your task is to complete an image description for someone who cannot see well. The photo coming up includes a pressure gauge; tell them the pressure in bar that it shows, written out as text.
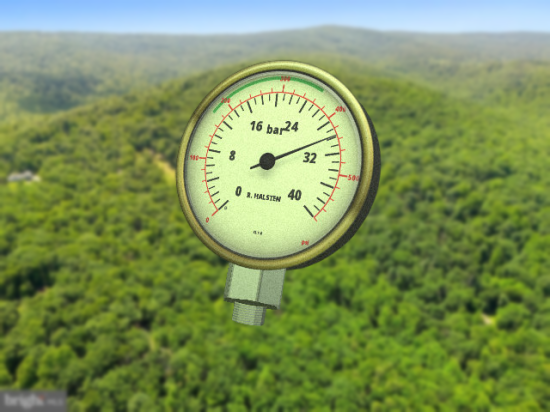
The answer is 30 bar
